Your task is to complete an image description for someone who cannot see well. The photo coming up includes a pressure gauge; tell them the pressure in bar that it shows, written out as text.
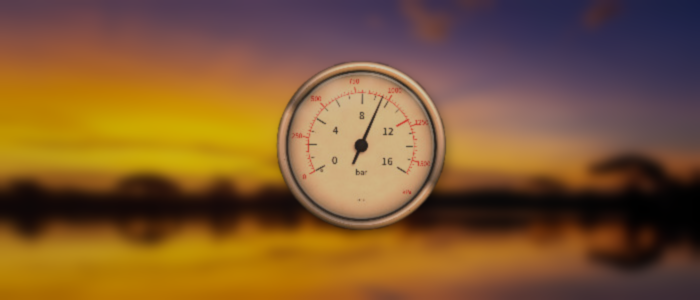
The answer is 9.5 bar
